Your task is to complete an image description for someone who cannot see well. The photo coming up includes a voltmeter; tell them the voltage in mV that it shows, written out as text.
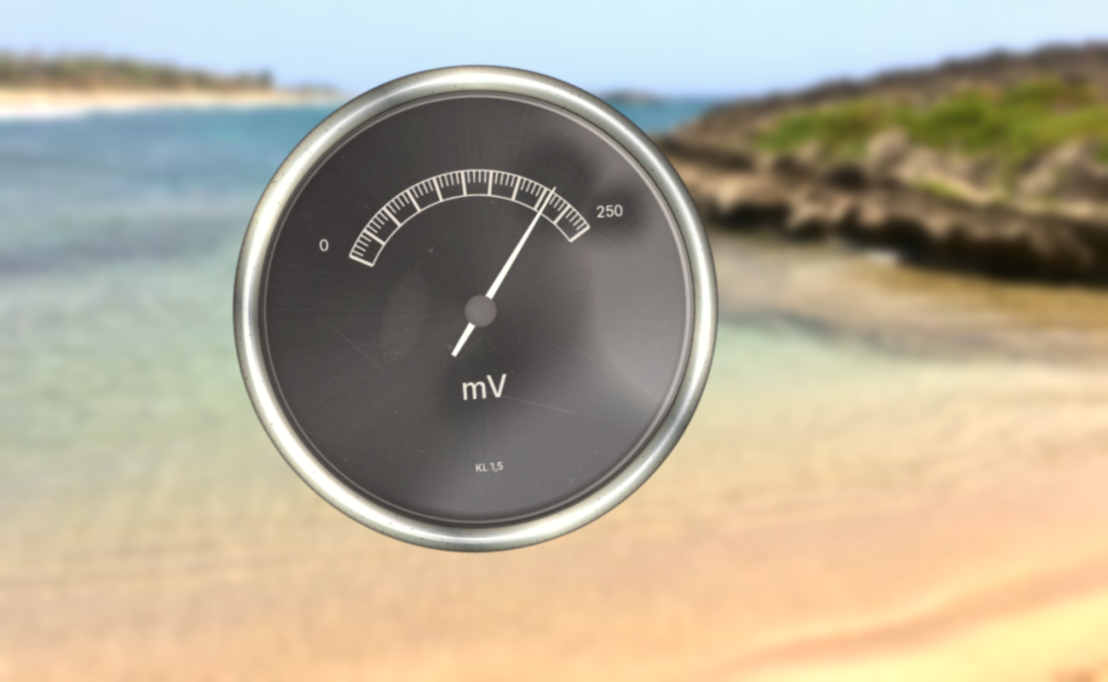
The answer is 205 mV
